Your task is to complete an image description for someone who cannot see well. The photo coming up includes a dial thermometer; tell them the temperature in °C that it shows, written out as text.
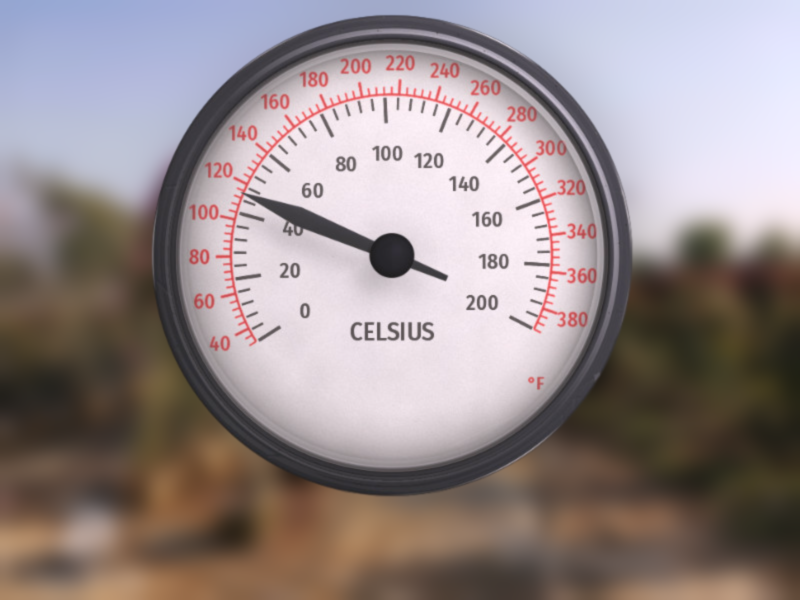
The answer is 46 °C
